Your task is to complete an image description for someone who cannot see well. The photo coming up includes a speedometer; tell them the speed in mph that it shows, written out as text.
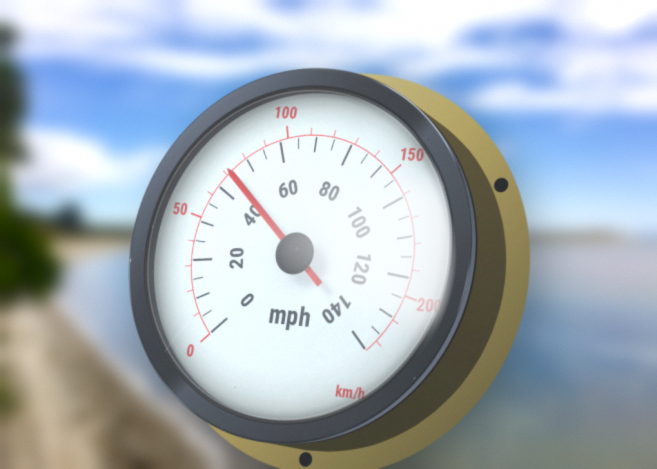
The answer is 45 mph
